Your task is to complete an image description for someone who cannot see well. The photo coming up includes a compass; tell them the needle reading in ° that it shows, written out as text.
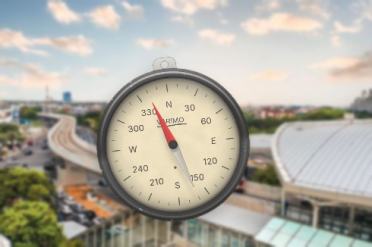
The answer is 340 °
